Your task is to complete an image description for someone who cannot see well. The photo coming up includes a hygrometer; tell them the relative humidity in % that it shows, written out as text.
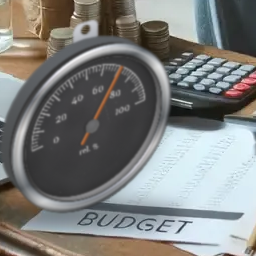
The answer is 70 %
